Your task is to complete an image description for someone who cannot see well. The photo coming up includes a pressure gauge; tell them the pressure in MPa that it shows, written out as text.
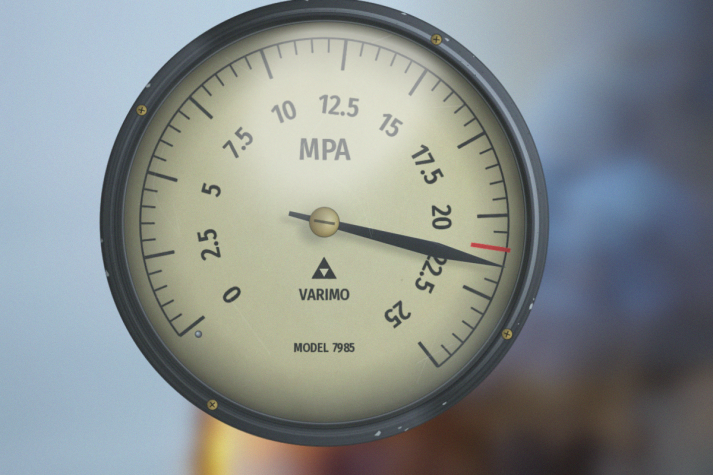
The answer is 21.5 MPa
